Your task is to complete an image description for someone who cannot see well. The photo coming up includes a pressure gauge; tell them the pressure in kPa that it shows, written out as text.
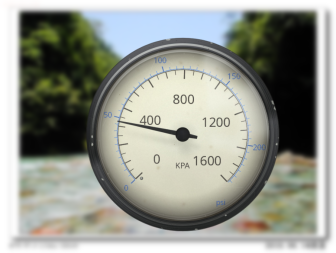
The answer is 325 kPa
